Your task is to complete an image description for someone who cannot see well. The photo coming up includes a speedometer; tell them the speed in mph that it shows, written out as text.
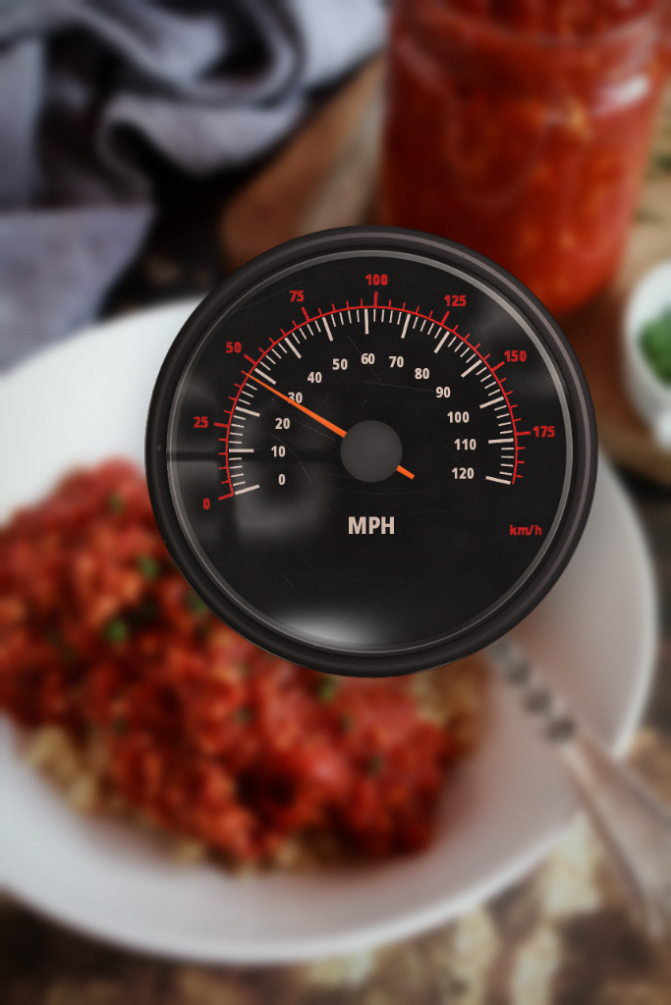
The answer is 28 mph
